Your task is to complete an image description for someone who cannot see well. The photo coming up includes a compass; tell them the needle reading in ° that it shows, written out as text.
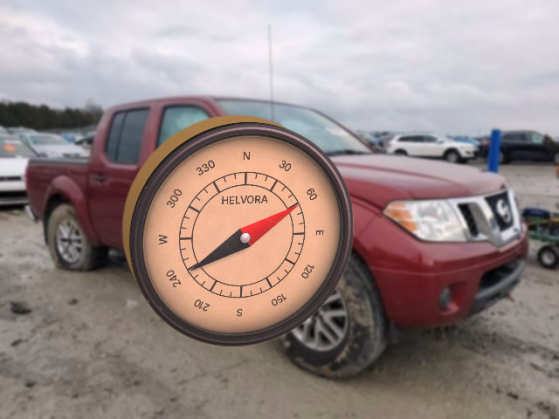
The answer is 60 °
